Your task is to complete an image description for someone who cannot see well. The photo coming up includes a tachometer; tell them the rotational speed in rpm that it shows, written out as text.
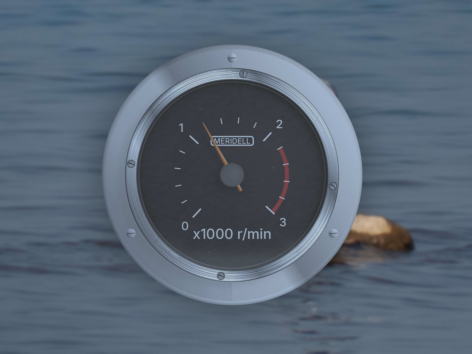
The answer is 1200 rpm
